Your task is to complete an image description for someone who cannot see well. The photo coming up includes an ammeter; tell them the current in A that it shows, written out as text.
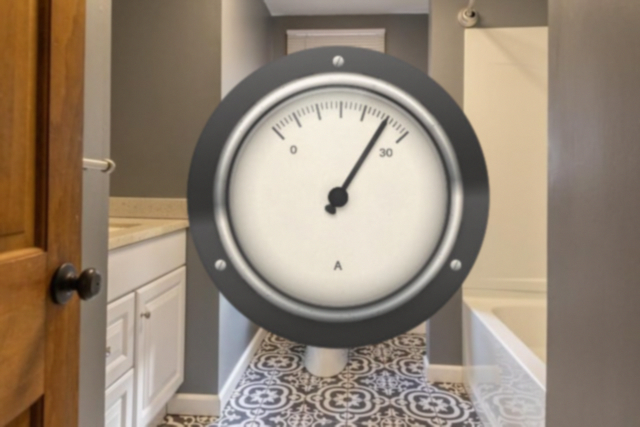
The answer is 25 A
